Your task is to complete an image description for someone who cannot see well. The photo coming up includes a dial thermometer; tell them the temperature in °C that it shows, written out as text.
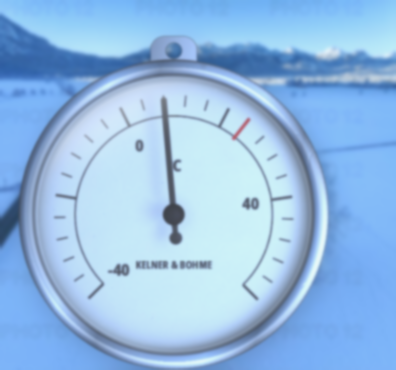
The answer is 8 °C
